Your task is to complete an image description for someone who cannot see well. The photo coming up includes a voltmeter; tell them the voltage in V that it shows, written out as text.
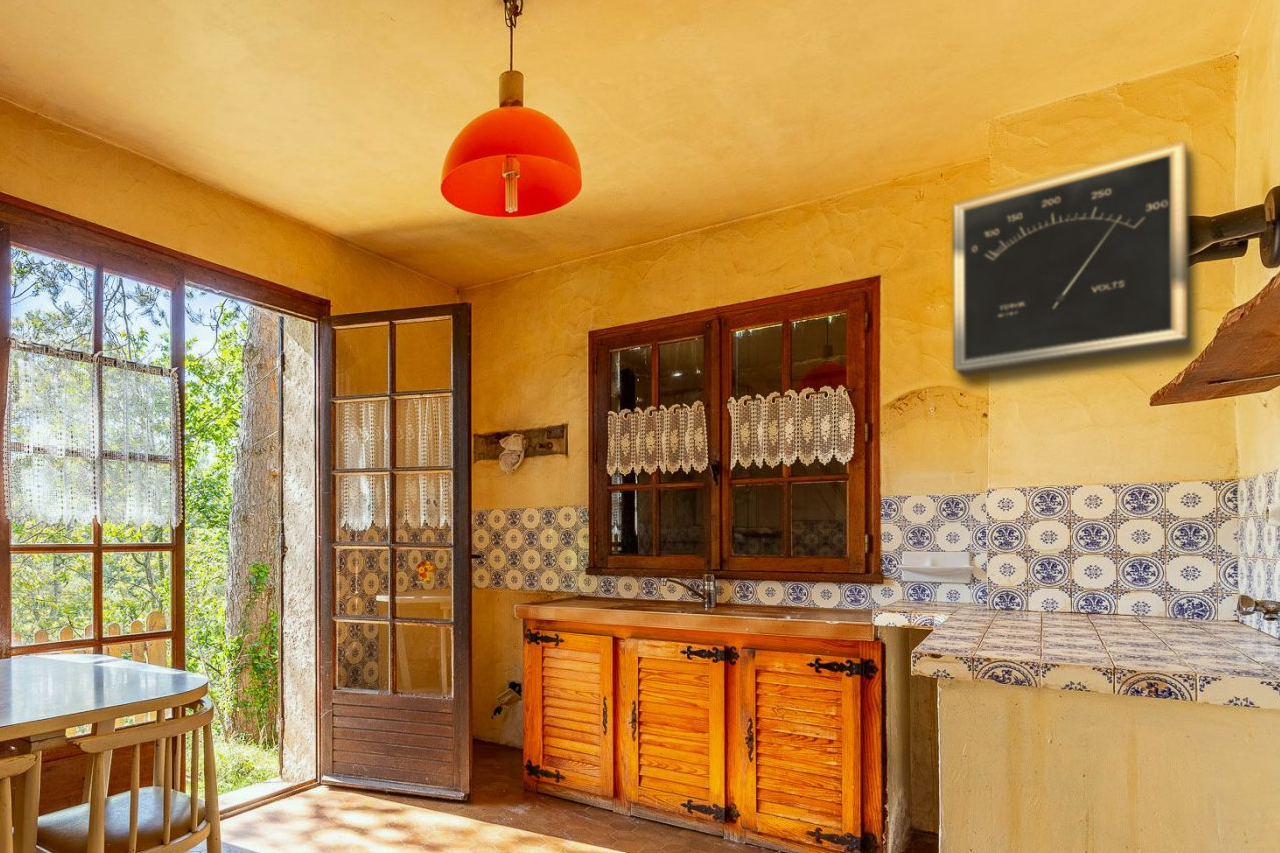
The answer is 280 V
